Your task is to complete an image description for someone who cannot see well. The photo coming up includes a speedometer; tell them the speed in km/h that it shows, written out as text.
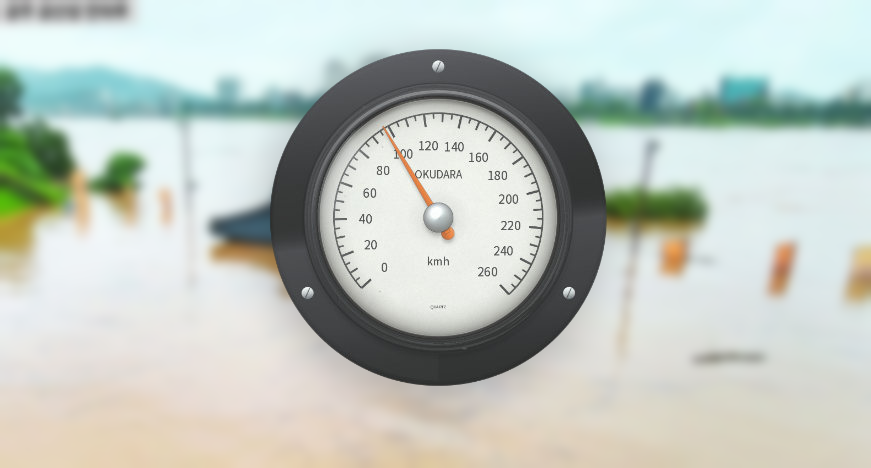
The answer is 97.5 km/h
